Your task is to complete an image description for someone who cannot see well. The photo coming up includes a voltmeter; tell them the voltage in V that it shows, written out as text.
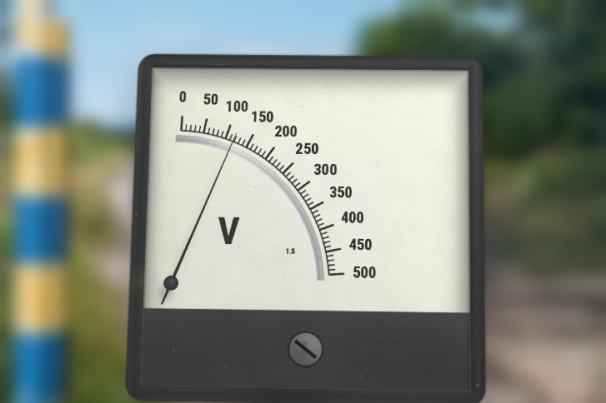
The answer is 120 V
